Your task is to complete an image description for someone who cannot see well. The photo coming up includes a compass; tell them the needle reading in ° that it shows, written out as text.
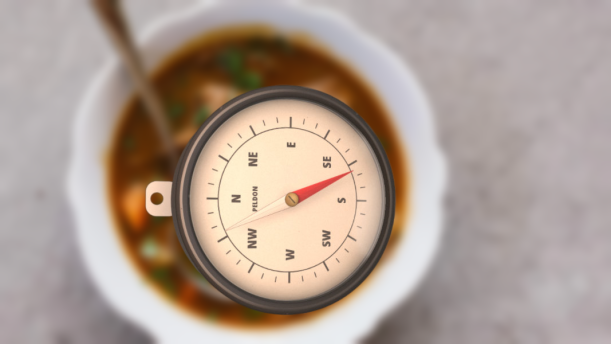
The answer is 155 °
